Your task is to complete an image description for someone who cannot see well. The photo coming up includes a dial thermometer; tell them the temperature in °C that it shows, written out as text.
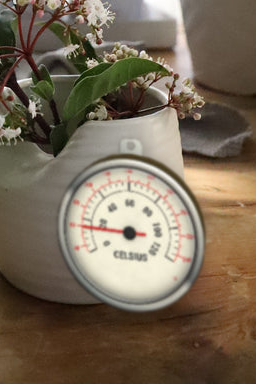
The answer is 16 °C
